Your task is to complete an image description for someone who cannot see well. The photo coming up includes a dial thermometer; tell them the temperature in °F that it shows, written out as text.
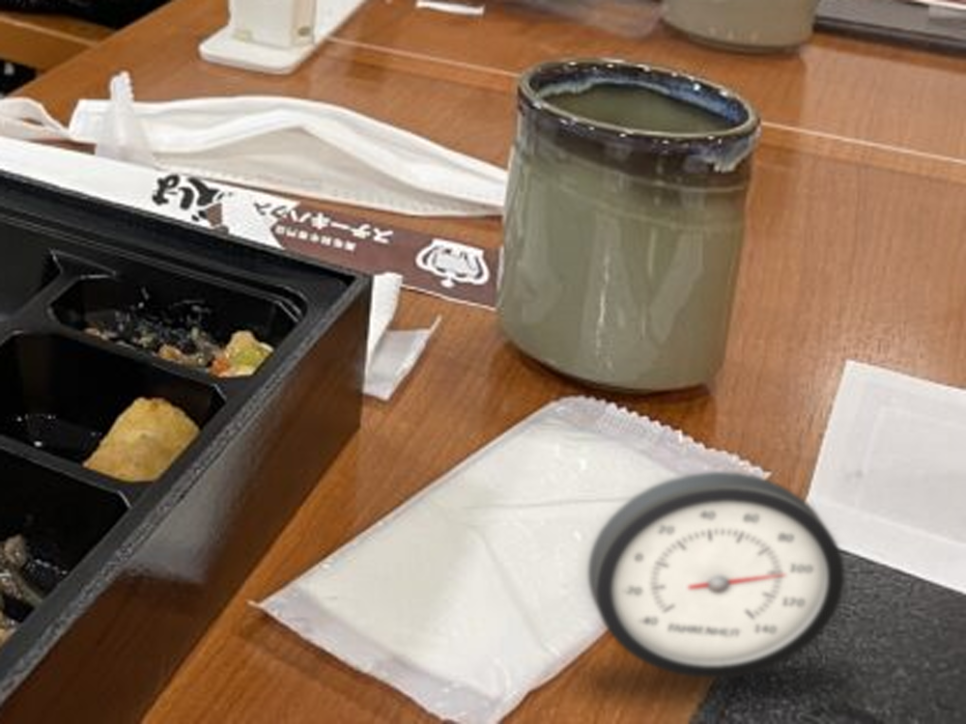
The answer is 100 °F
